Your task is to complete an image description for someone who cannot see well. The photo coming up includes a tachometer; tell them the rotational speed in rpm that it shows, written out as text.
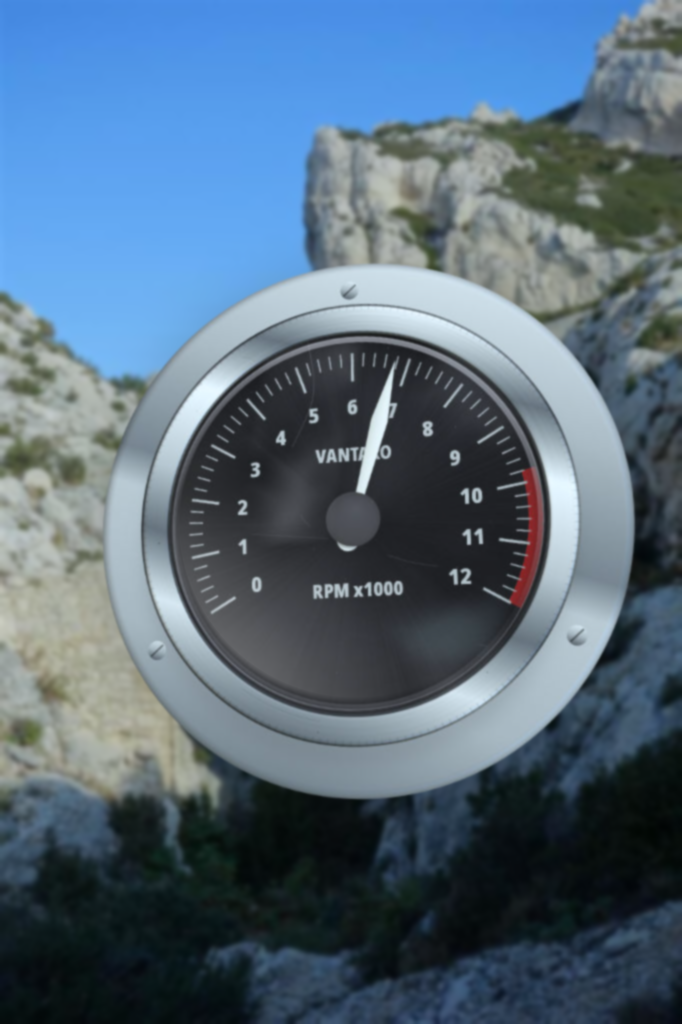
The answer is 6800 rpm
